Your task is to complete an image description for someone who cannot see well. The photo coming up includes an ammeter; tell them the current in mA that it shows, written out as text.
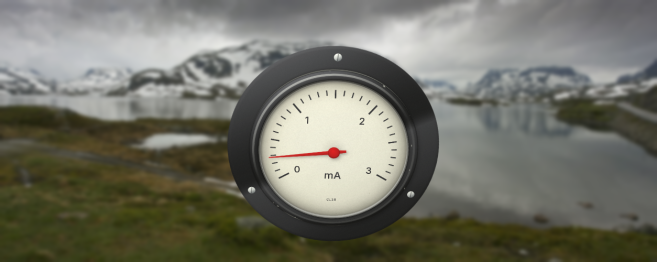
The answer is 0.3 mA
